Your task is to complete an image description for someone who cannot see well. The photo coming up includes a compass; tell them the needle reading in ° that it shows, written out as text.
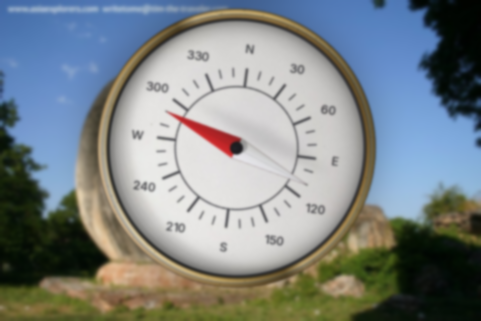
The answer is 290 °
